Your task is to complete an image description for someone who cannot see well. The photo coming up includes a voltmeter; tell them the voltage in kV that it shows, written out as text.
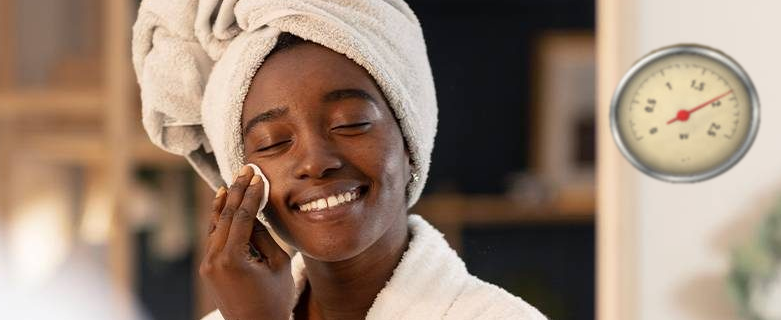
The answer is 1.9 kV
